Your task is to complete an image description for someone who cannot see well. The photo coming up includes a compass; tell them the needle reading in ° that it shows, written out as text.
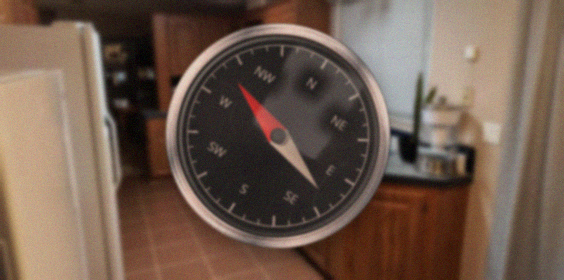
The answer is 290 °
